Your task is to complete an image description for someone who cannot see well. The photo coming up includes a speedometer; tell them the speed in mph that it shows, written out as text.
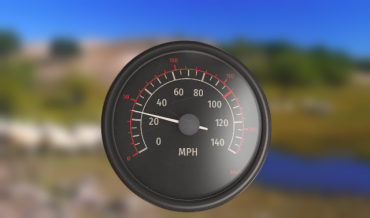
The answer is 25 mph
